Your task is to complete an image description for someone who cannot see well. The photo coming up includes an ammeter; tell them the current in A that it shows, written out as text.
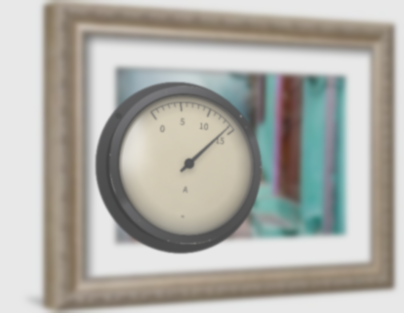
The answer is 14 A
